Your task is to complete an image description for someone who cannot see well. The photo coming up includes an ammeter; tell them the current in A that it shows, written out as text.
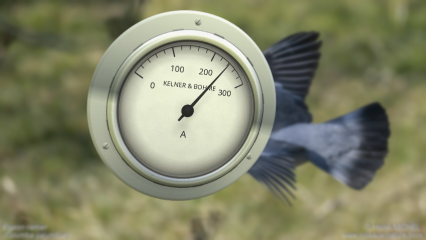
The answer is 240 A
